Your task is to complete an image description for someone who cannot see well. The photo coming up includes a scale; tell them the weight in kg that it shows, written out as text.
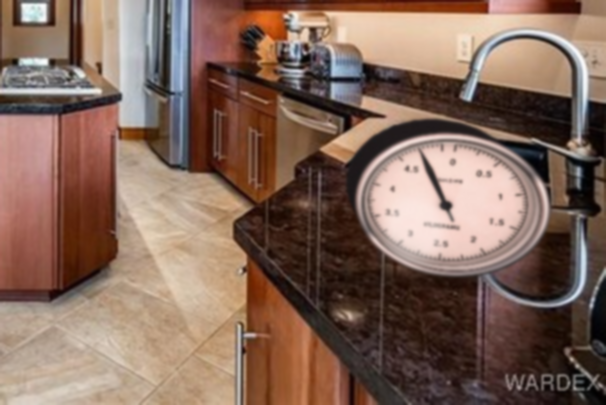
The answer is 4.75 kg
